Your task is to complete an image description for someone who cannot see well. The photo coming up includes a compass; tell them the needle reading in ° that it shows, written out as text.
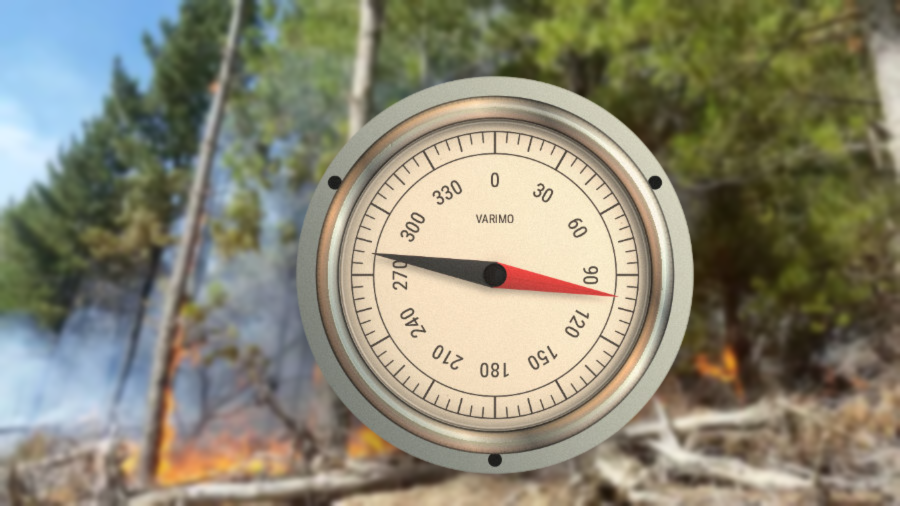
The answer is 100 °
